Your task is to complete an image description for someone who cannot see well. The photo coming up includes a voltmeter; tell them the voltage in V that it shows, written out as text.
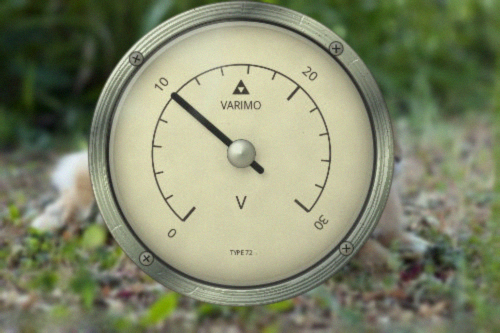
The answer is 10 V
